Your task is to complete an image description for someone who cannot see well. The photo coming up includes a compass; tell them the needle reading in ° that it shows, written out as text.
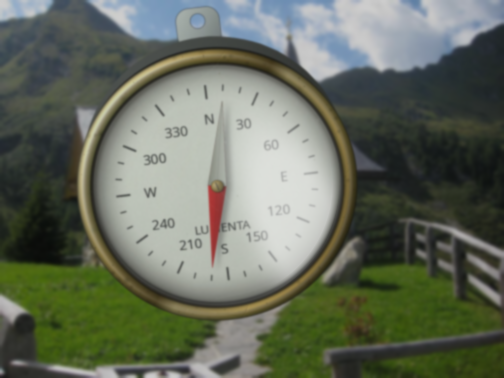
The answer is 190 °
